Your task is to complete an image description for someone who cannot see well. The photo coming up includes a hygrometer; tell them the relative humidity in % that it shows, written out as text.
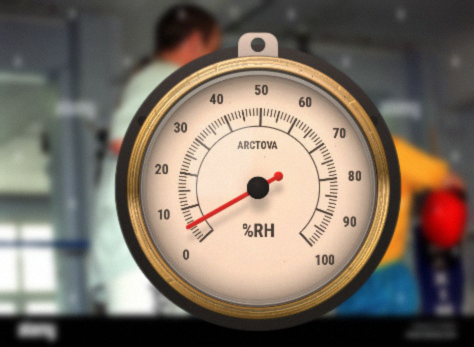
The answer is 5 %
